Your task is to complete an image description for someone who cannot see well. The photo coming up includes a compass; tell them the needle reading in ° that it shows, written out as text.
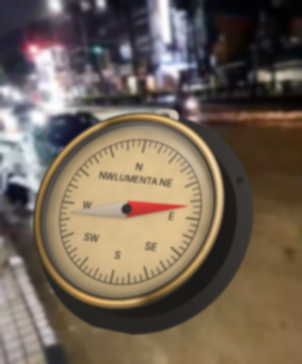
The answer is 80 °
